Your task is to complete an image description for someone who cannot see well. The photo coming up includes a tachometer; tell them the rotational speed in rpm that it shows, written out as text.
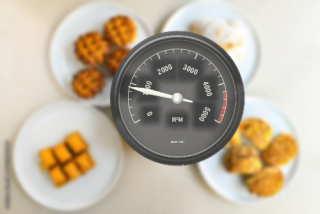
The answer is 900 rpm
